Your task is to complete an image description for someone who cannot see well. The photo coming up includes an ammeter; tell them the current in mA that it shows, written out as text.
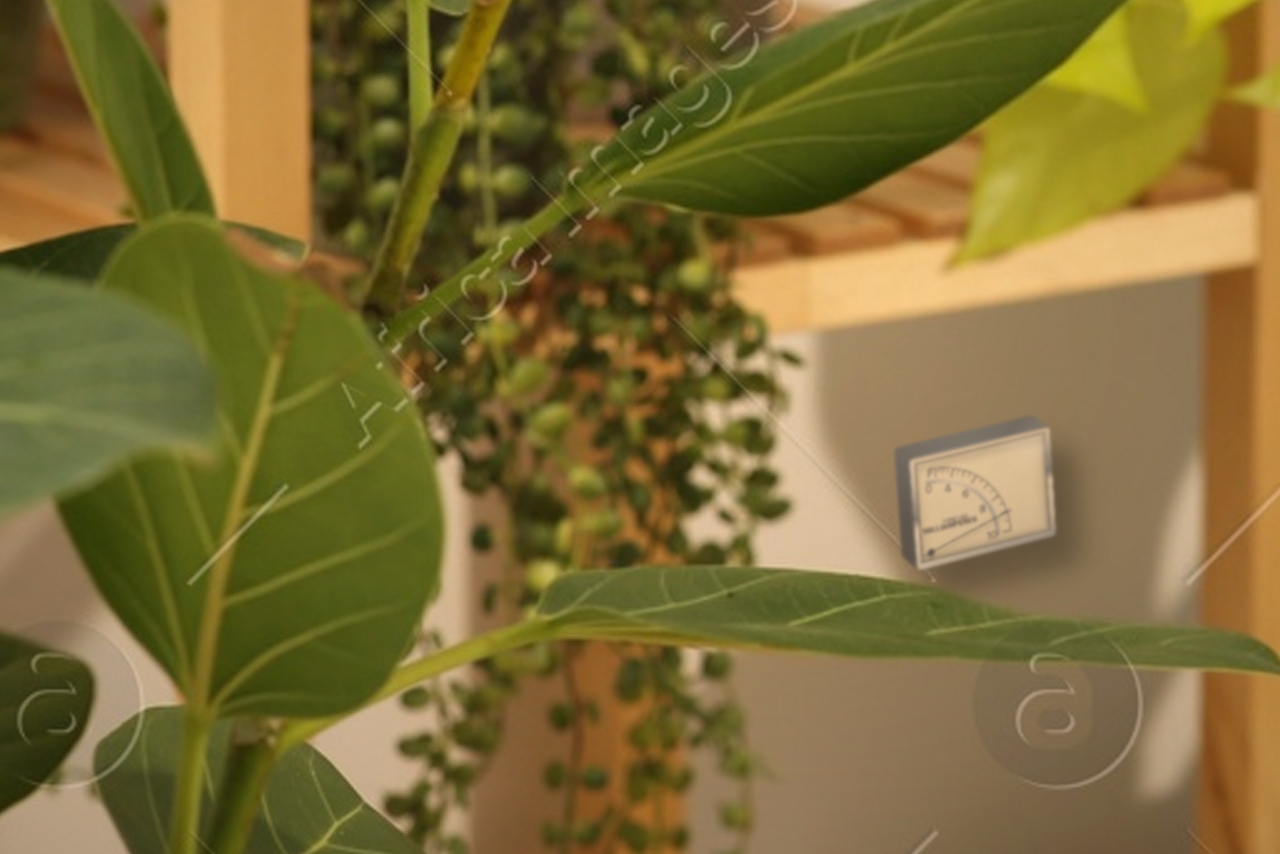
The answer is 9 mA
